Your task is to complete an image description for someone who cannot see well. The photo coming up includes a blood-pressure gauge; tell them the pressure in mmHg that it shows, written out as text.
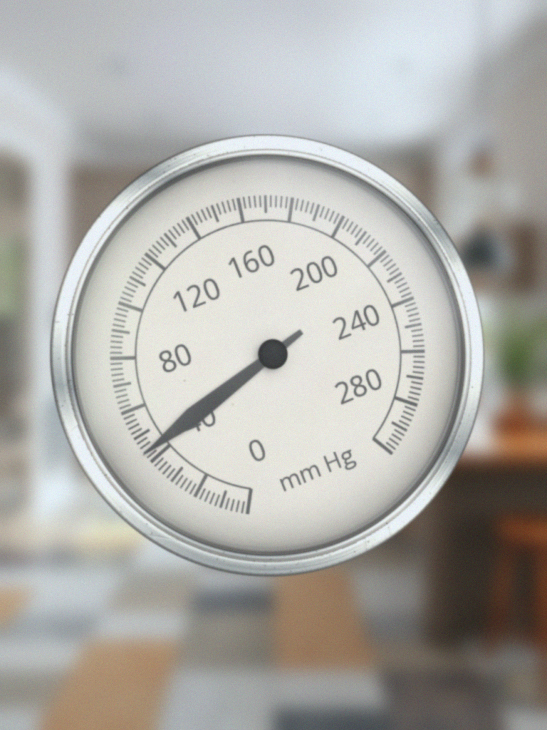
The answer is 44 mmHg
